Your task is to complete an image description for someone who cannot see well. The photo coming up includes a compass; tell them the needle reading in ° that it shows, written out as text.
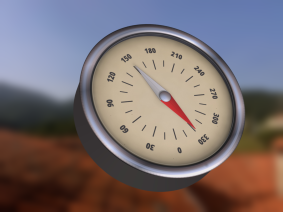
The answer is 330 °
